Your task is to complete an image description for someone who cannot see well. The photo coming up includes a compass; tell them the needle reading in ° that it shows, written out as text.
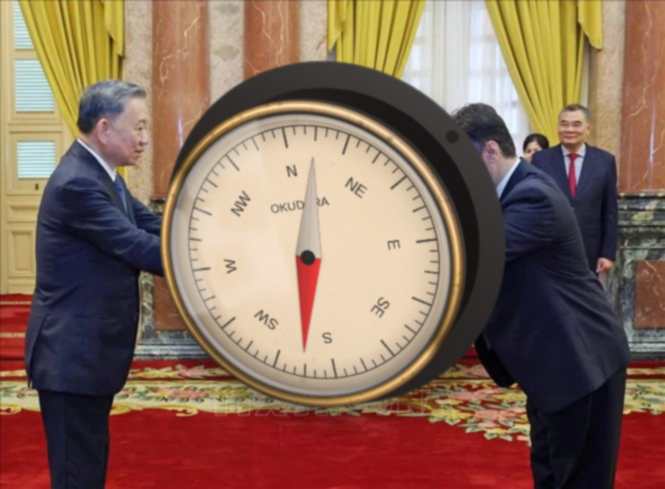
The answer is 195 °
